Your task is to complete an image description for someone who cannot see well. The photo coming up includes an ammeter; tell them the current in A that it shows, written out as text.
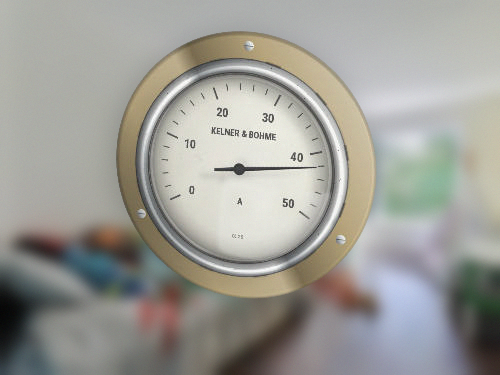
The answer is 42 A
